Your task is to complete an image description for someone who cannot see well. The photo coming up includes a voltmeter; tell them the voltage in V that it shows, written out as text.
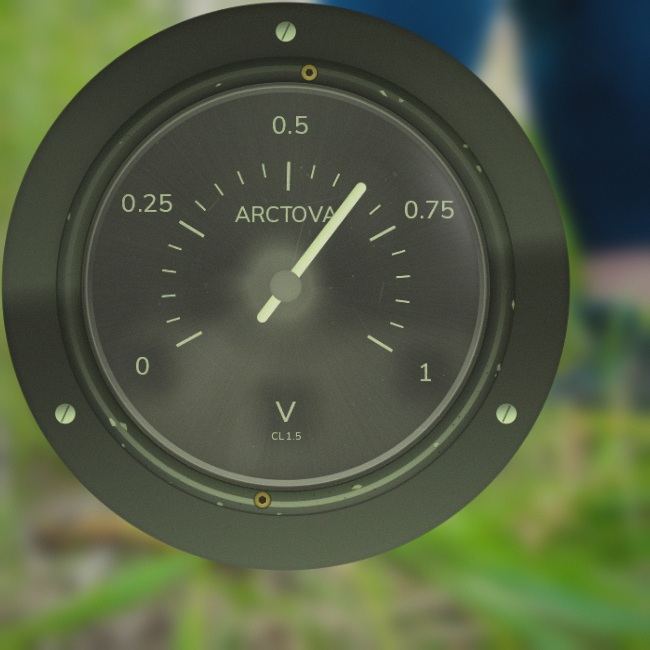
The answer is 0.65 V
